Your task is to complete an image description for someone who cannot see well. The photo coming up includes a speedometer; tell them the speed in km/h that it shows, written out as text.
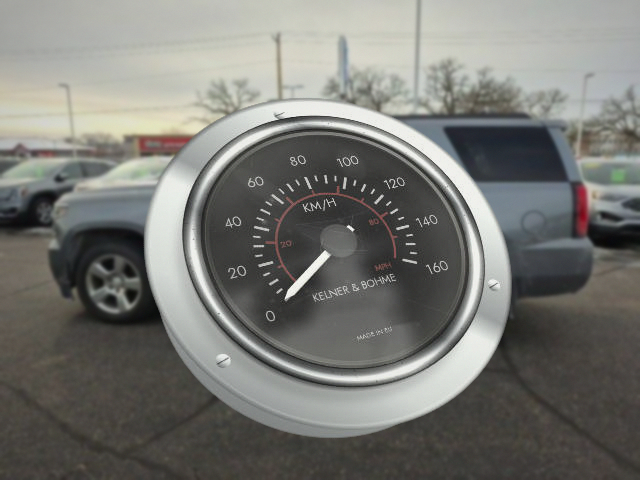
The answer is 0 km/h
